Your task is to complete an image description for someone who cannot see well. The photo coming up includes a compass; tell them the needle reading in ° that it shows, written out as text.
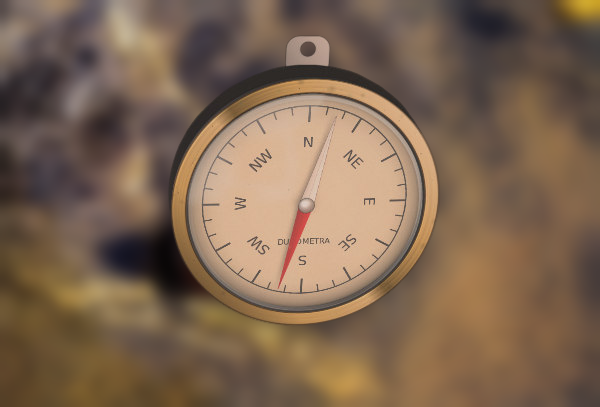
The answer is 195 °
